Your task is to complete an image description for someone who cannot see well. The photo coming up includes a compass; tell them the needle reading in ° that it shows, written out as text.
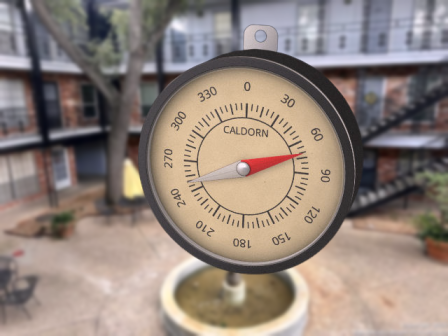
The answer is 70 °
